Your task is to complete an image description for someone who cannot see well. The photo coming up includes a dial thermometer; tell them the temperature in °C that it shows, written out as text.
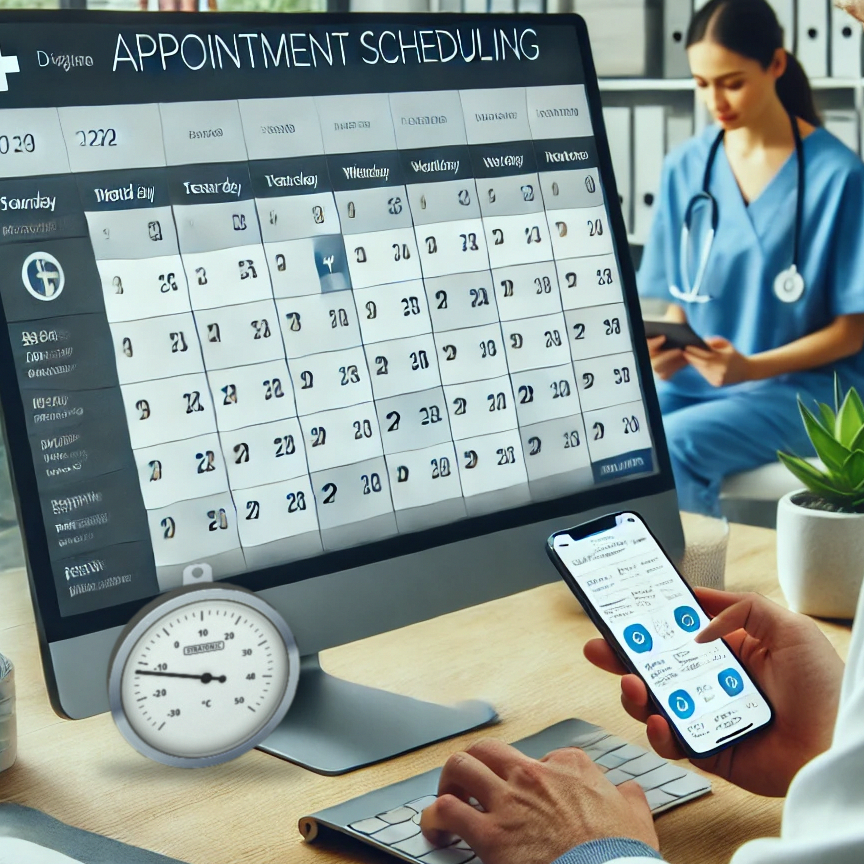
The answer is -12 °C
